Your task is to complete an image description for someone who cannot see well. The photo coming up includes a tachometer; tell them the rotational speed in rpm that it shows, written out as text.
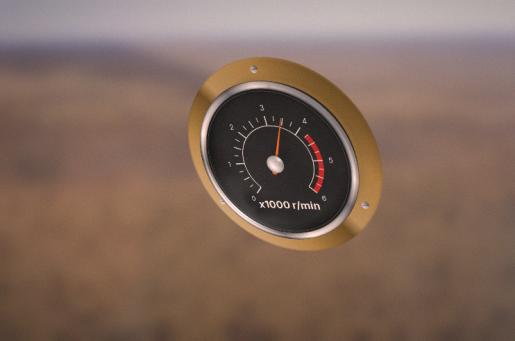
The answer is 3500 rpm
